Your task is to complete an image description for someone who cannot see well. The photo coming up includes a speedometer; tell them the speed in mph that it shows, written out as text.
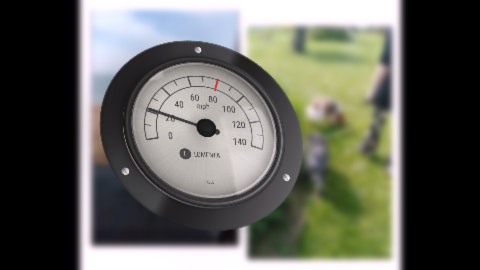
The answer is 20 mph
